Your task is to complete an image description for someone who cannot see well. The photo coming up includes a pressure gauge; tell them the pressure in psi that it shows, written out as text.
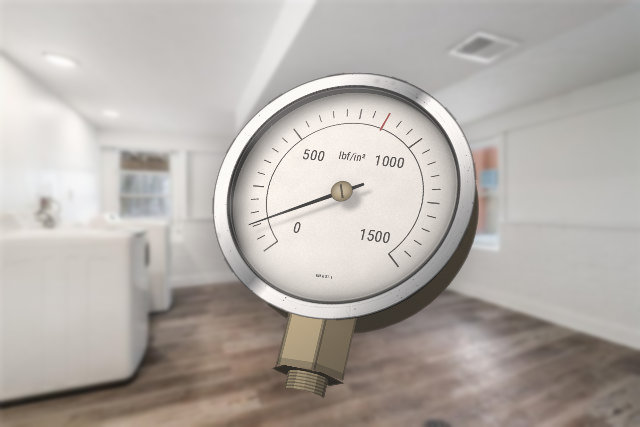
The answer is 100 psi
